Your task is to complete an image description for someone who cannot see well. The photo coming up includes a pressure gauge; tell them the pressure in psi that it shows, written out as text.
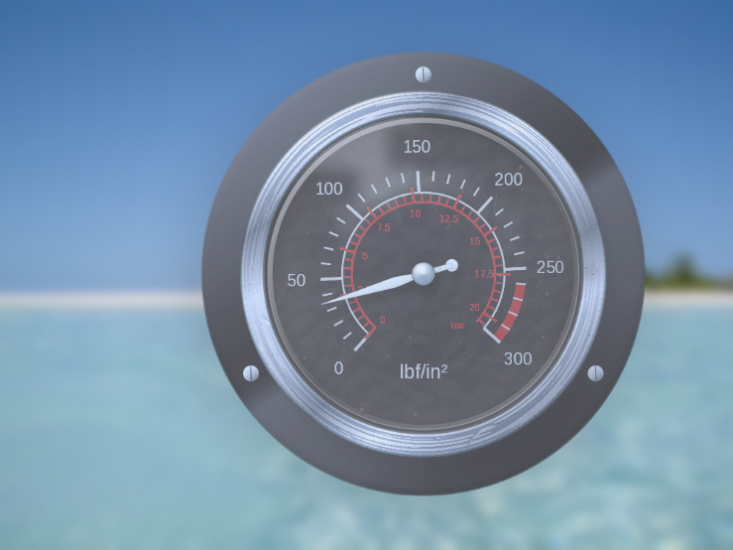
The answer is 35 psi
